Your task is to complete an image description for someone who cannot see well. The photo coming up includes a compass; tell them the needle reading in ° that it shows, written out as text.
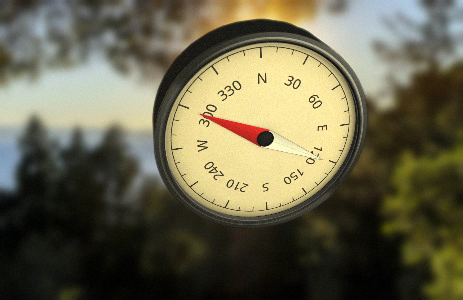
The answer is 300 °
